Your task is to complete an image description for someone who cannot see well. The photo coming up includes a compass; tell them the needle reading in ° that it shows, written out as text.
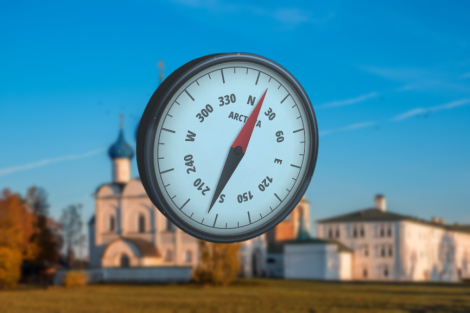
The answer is 10 °
